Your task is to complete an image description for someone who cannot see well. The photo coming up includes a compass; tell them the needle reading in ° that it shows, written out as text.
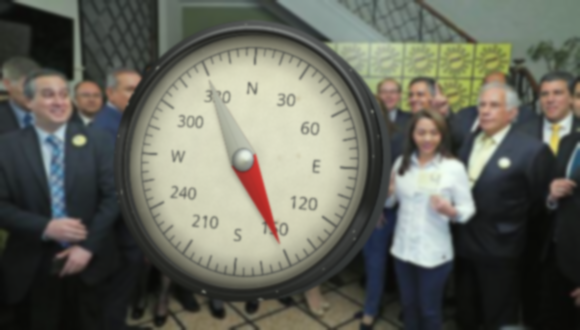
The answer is 150 °
